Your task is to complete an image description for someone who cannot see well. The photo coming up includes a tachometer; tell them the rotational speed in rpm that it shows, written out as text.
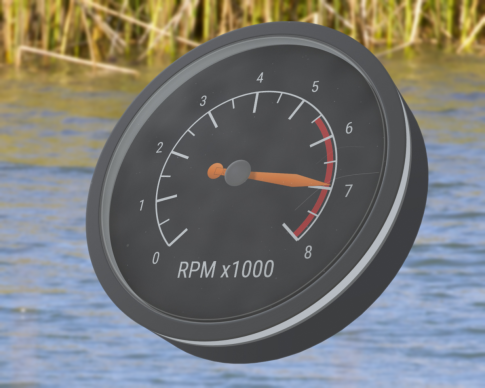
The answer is 7000 rpm
